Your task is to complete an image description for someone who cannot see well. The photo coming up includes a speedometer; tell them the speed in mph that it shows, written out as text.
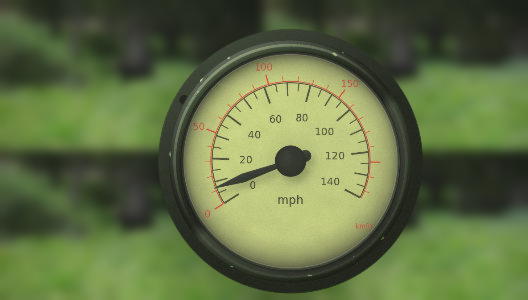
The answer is 7.5 mph
